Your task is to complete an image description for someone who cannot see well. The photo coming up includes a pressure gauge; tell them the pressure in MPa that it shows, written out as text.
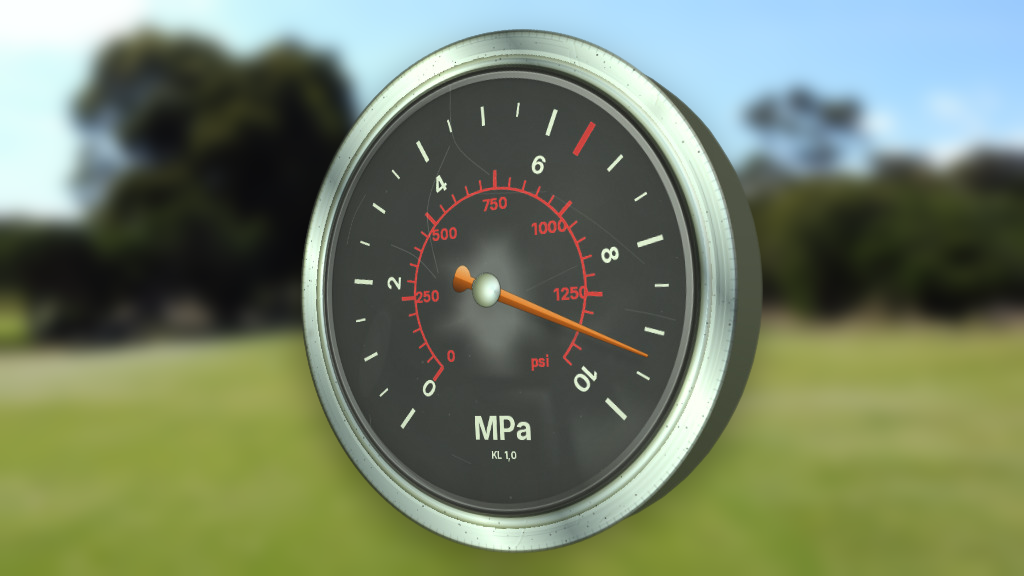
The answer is 9.25 MPa
